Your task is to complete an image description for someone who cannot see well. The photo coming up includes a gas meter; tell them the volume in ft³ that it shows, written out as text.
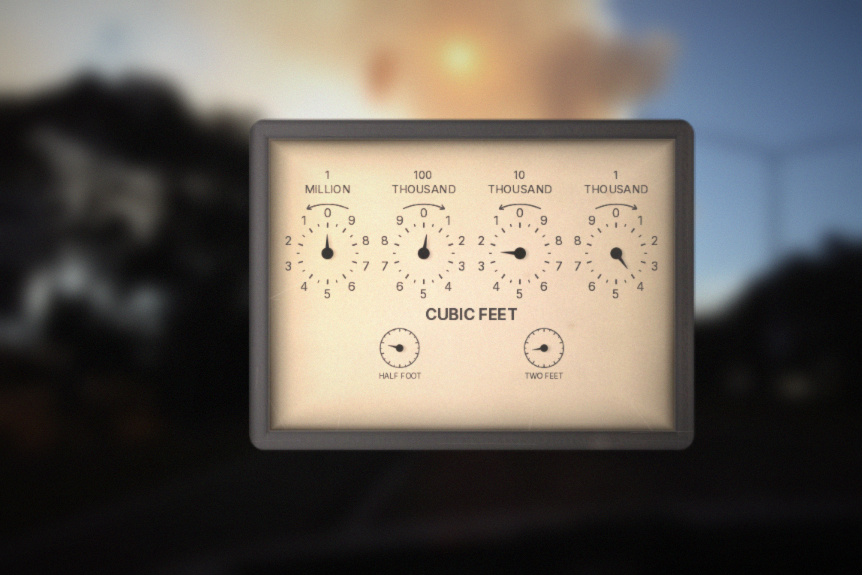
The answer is 2400 ft³
